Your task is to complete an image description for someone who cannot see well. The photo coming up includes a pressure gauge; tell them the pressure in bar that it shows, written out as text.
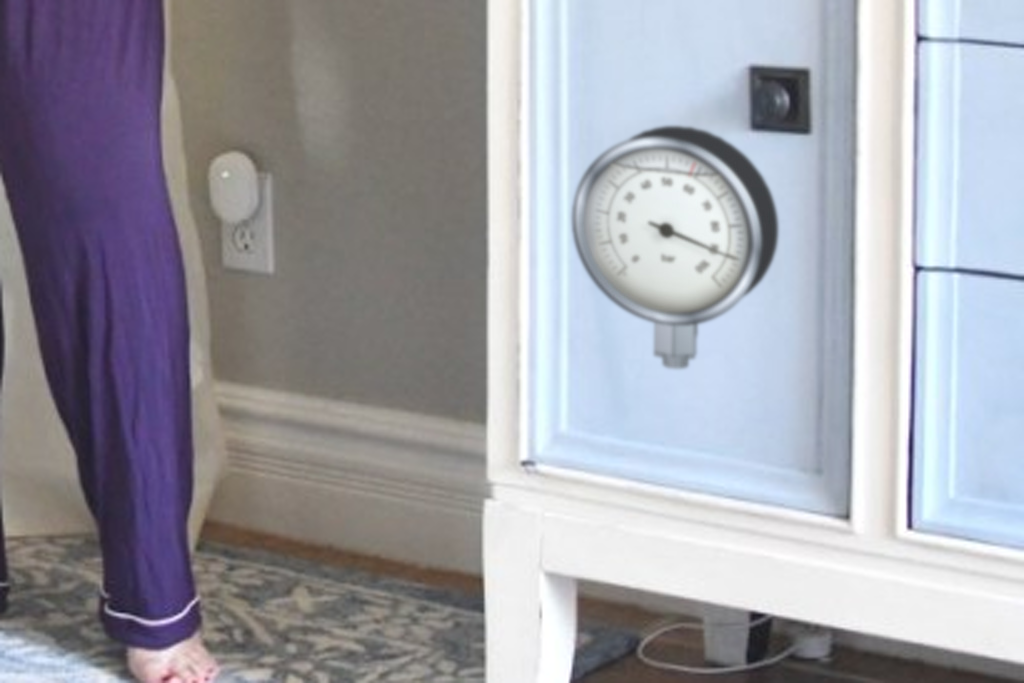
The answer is 90 bar
